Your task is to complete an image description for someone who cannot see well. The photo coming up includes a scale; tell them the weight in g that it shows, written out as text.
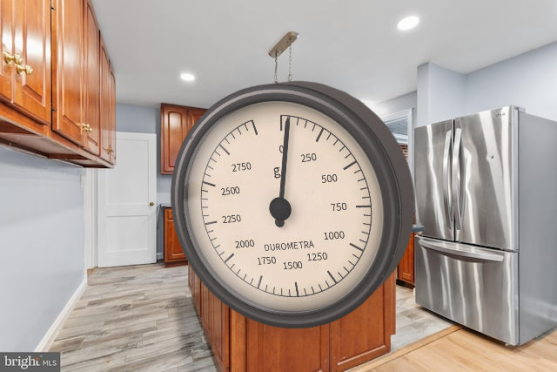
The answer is 50 g
